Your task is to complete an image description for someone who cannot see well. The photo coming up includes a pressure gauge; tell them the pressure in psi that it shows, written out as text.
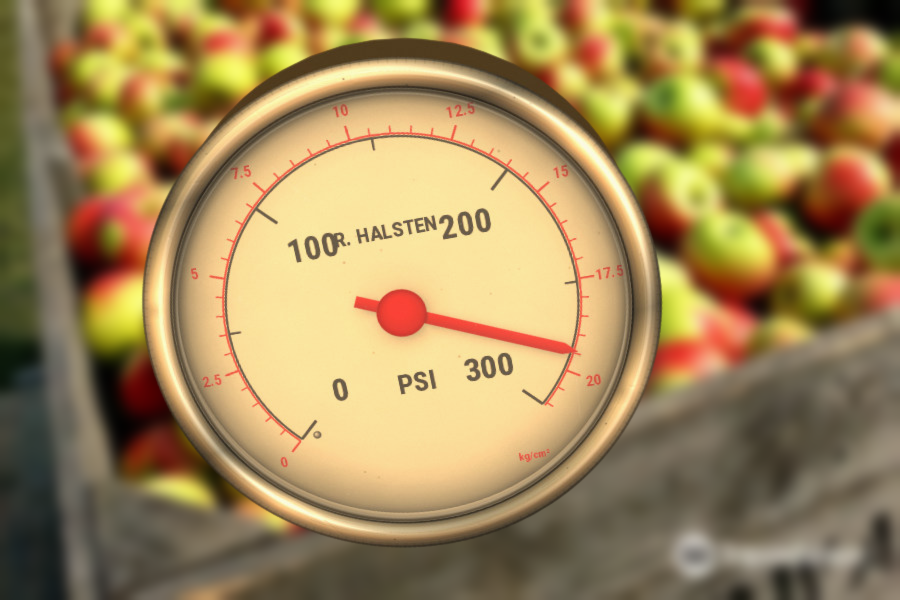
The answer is 275 psi
